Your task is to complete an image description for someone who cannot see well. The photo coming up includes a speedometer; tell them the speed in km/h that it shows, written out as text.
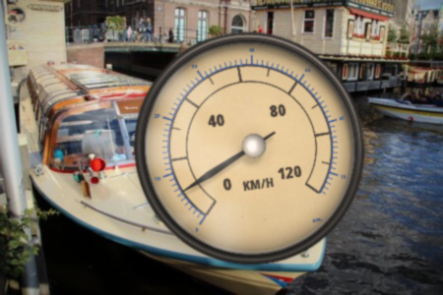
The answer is 10 km/h
